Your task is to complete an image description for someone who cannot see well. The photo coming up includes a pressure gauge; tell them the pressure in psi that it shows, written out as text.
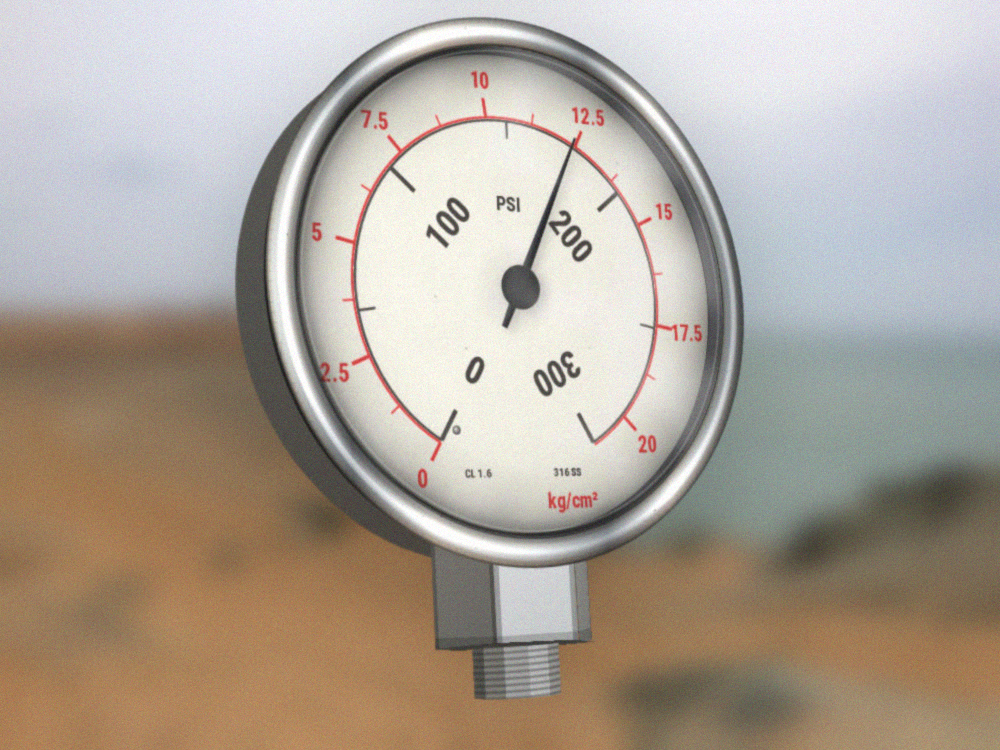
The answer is 175 psi
